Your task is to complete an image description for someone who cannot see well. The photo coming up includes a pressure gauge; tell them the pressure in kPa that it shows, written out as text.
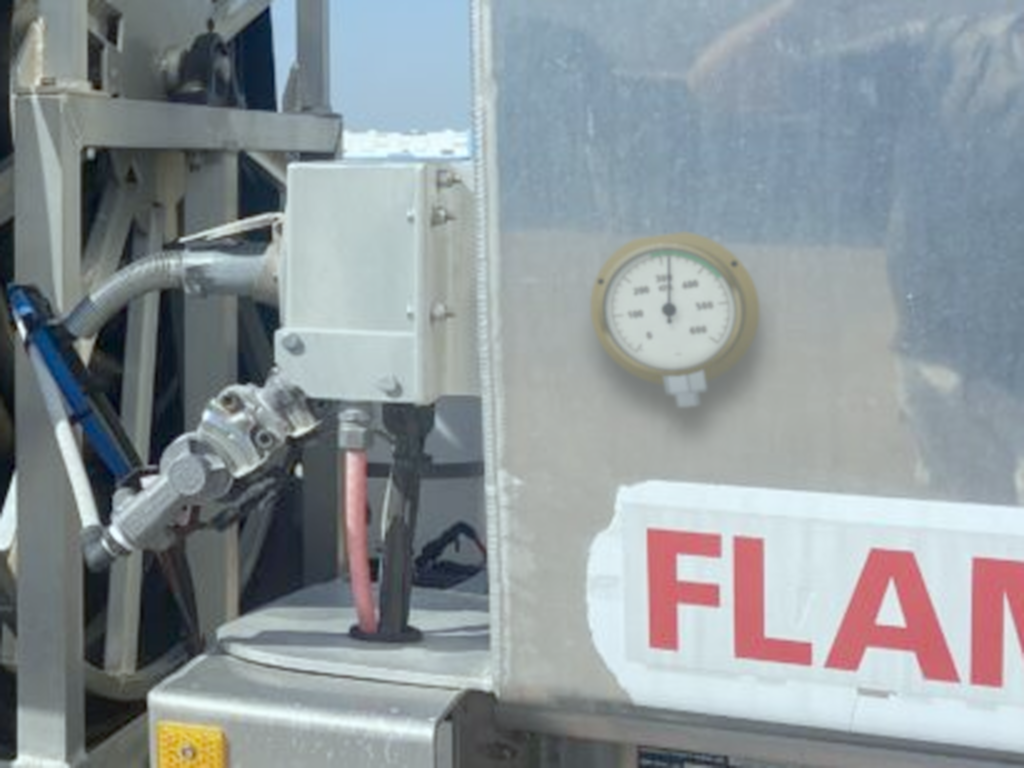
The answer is 320 kPa
